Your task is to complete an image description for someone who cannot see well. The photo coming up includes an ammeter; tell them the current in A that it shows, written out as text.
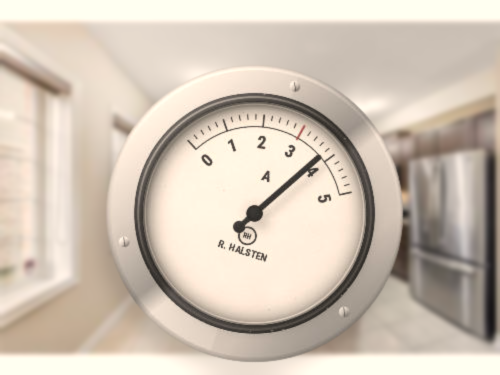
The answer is 3.8 A
